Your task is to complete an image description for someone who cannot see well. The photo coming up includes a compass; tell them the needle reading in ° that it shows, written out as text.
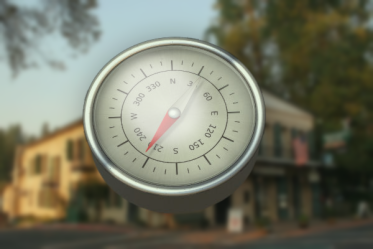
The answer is 215 °
